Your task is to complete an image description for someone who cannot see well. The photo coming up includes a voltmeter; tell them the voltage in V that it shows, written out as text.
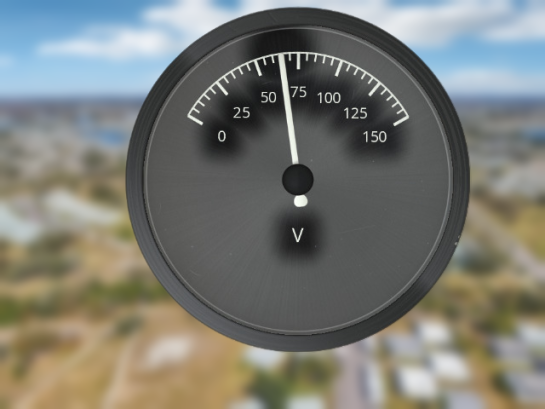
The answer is 65 V
